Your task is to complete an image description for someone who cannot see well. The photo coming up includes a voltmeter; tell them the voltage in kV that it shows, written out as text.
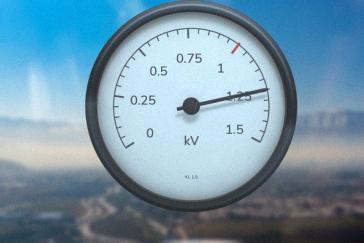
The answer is 1.25 kV
